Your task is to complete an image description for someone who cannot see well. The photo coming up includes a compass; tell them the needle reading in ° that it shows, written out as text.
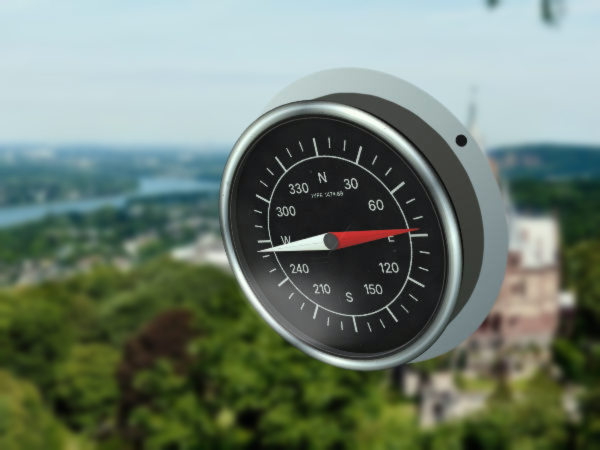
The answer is 85 °
